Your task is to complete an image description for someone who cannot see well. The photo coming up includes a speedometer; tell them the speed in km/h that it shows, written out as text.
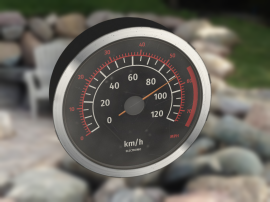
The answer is 90 km/h
